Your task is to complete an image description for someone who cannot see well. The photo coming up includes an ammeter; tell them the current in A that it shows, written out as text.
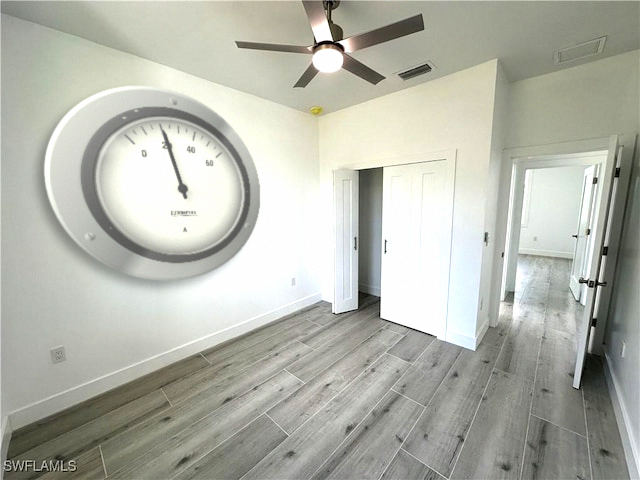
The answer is 20 A
